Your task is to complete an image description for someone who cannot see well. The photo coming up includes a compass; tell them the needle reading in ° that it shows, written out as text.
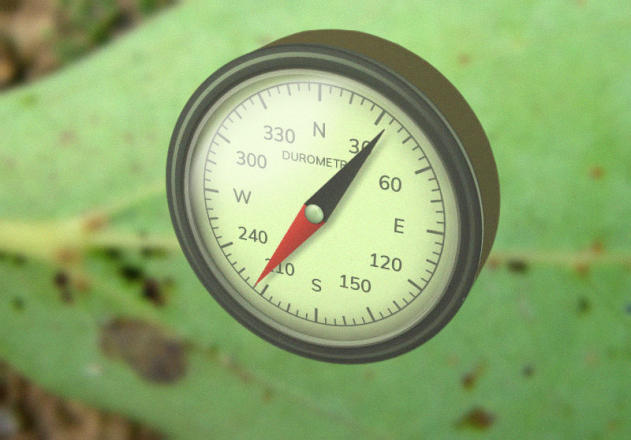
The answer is 215 °
